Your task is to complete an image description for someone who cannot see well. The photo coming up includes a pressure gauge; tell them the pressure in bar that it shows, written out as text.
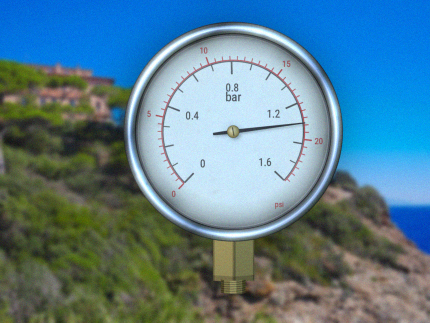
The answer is 1.3 bar
